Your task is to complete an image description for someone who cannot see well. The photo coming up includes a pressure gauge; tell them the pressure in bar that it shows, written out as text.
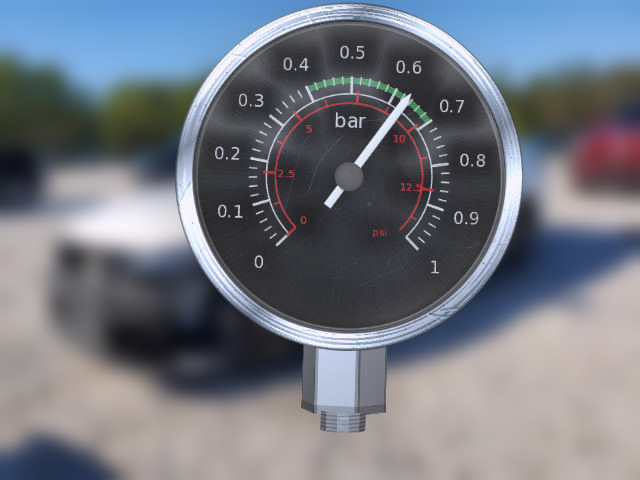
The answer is 0.63 bar
